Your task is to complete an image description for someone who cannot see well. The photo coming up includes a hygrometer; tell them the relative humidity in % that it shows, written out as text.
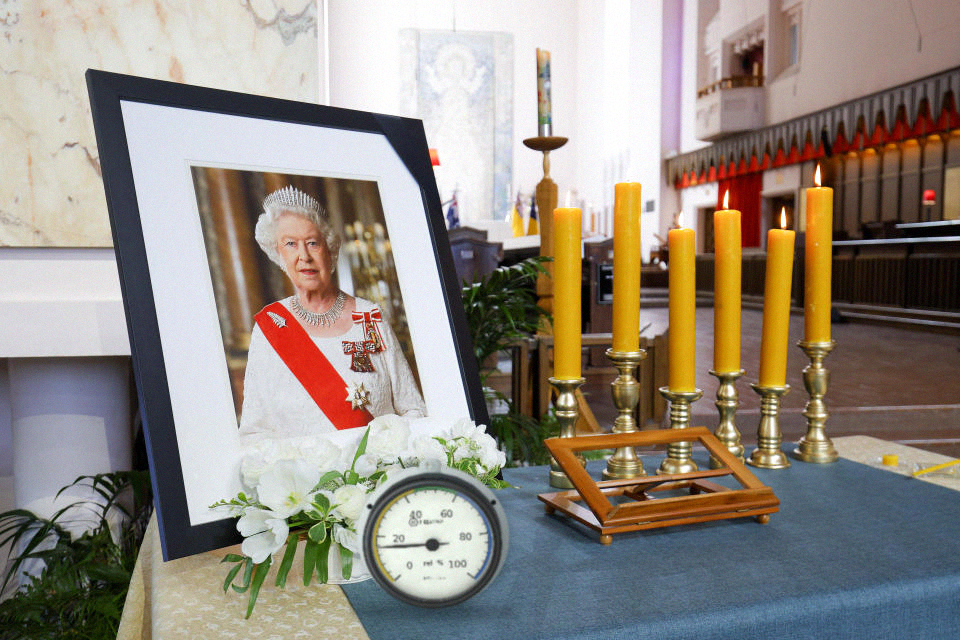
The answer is 16 %
